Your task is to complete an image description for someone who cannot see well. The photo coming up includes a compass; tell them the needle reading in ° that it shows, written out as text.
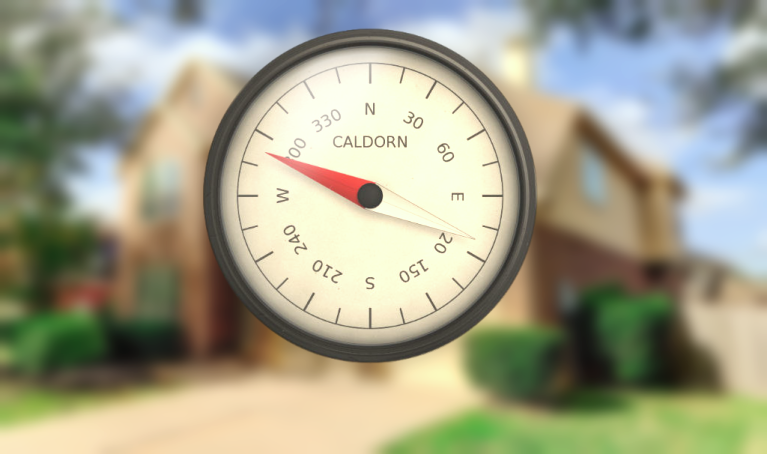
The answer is 292.5 °
